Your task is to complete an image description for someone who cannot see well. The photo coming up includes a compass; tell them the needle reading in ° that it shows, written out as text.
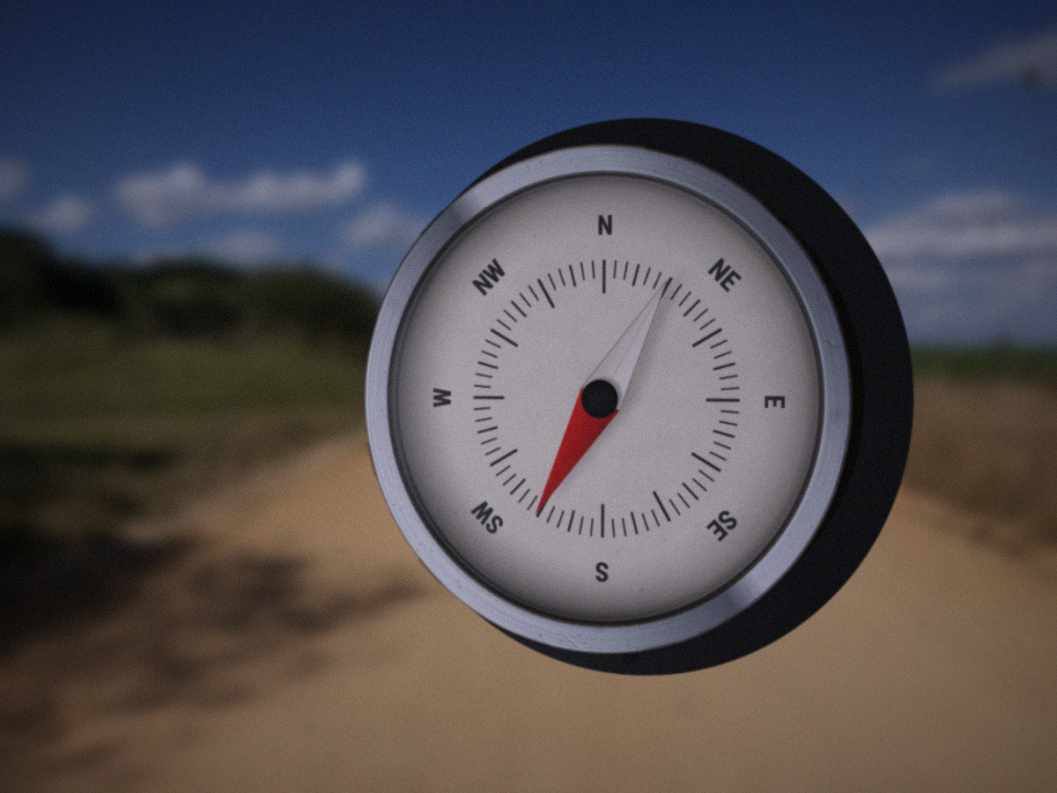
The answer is 210 °
